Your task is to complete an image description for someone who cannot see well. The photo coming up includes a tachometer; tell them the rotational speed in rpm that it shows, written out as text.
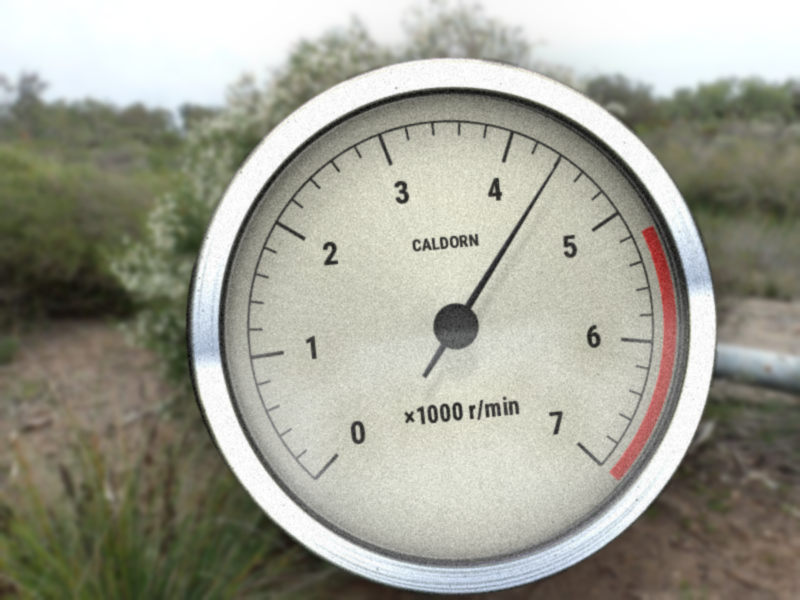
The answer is 4400 rpm
